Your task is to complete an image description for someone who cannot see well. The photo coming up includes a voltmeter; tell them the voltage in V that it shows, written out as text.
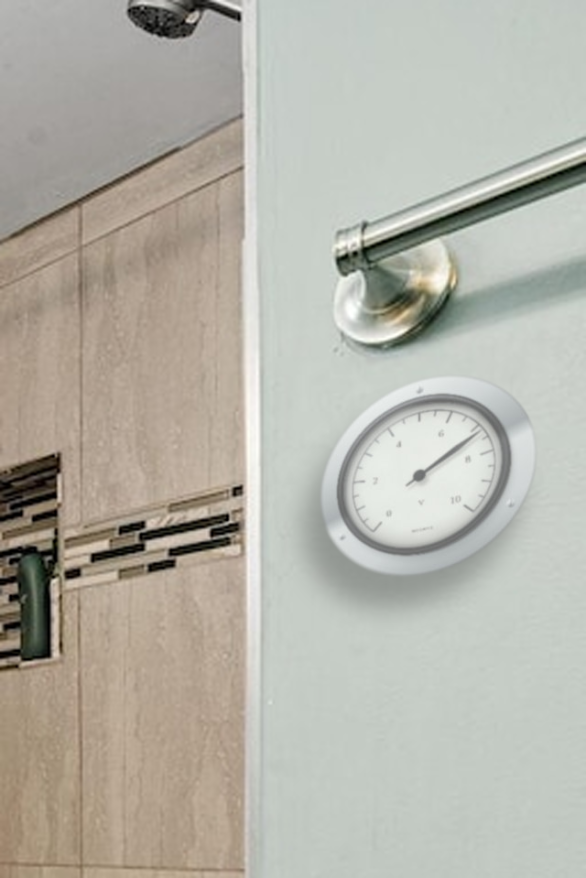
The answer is 7.25 V
